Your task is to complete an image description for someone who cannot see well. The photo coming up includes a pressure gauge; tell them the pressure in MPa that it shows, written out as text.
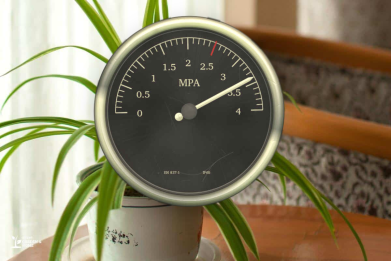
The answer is 3.4 MPa
